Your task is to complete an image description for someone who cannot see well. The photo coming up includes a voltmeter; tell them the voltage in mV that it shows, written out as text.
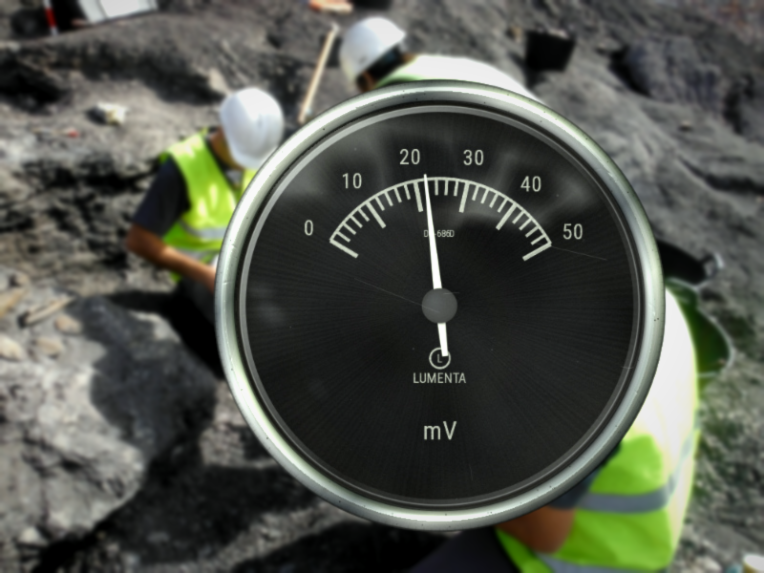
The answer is 22 mV
